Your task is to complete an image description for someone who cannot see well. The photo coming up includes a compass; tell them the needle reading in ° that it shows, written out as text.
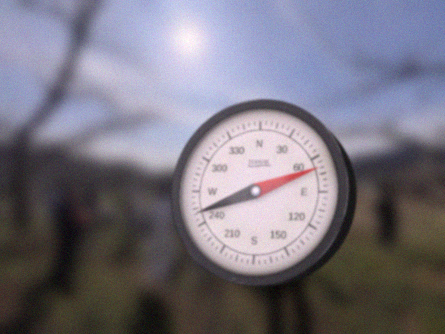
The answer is 70 °
